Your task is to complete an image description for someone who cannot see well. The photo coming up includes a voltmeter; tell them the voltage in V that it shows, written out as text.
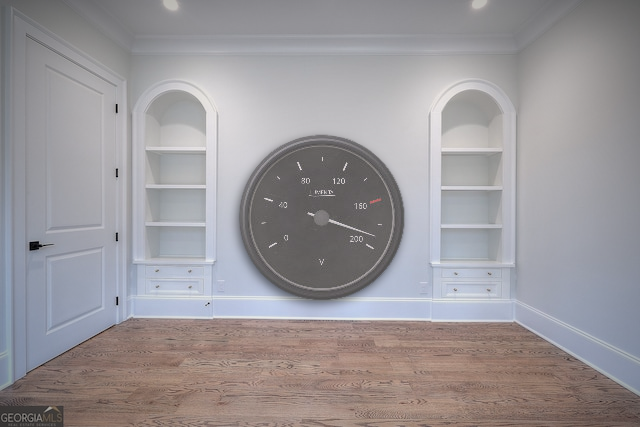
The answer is 190 V
